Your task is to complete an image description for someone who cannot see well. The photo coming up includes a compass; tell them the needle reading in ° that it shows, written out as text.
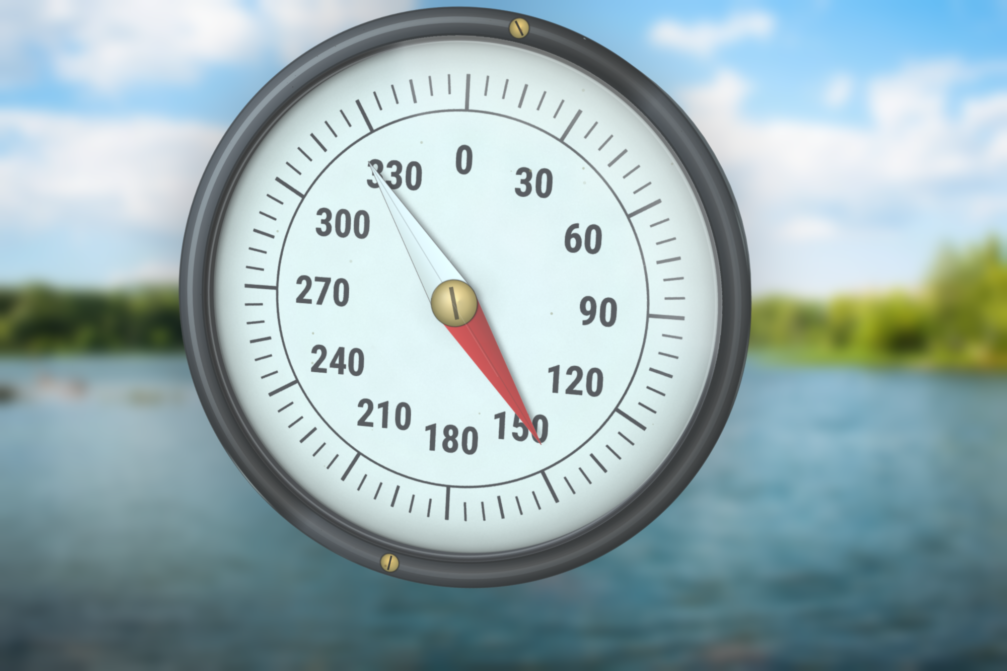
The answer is 145 °
